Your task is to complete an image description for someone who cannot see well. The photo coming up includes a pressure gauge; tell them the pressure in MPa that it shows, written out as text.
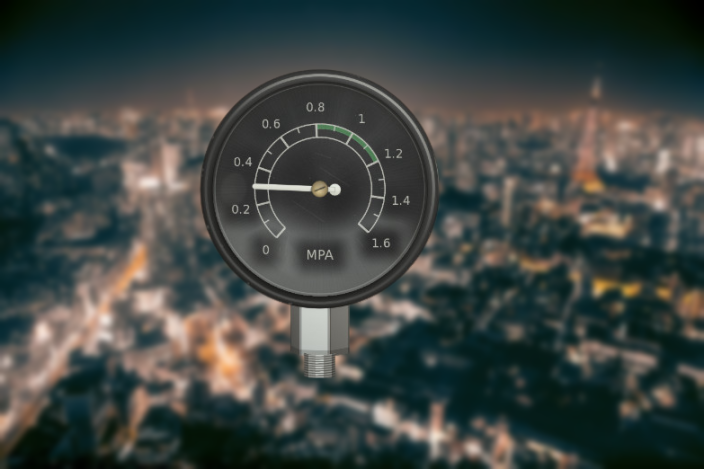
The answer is 0.3 MPa
